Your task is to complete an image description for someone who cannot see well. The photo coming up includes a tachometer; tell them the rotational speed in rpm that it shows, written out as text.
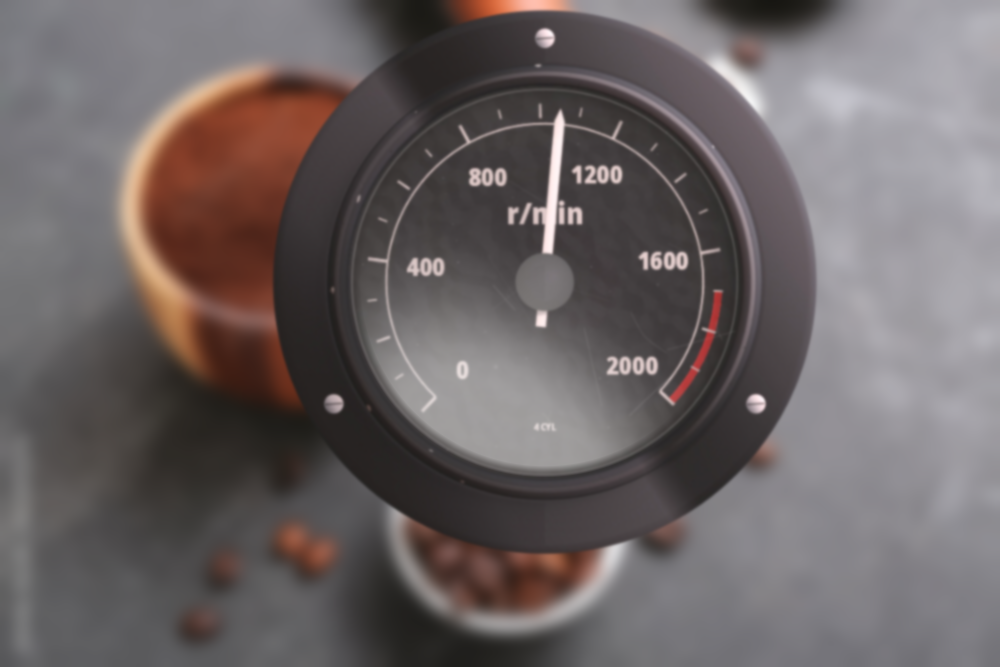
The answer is 1050 rpm
